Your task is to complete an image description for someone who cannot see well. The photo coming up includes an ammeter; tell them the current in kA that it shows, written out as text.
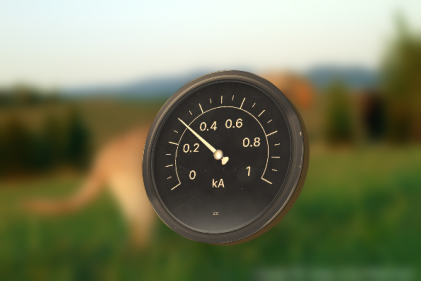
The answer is 0.3 kA
